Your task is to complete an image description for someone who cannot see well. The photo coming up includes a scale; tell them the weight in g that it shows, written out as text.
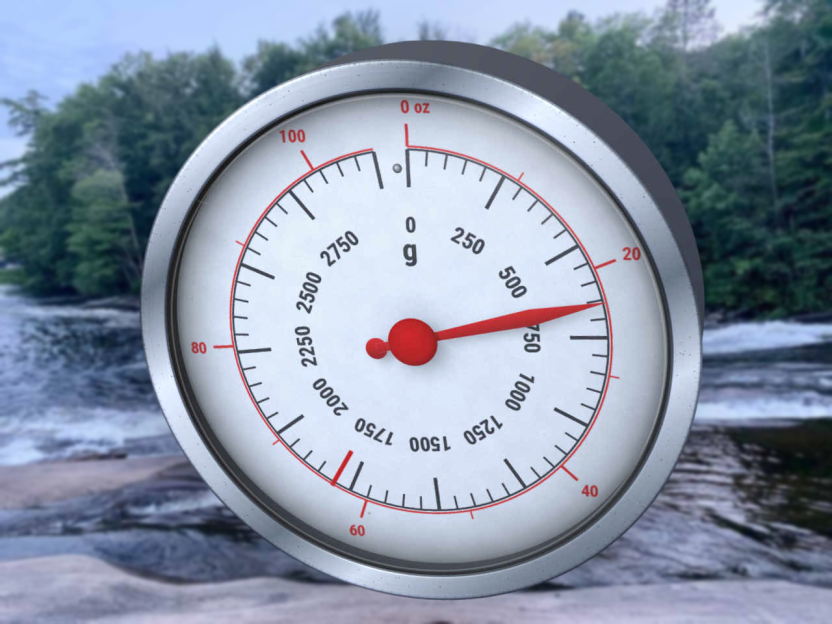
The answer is 650 g
